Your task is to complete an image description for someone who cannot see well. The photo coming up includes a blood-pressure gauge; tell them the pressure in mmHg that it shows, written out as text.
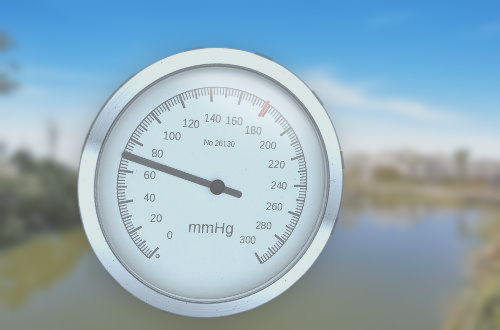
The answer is 70 mmHg
